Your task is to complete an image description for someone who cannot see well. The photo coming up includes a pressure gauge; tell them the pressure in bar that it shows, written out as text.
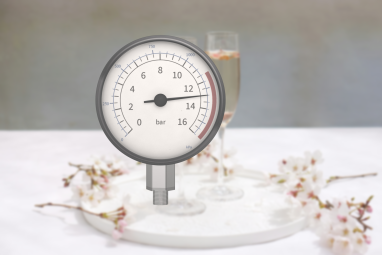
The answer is 13 bar
